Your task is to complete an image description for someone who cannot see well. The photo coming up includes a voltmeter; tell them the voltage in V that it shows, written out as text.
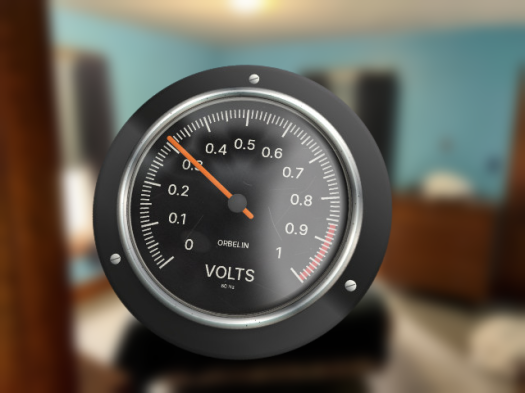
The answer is 0.31 V
